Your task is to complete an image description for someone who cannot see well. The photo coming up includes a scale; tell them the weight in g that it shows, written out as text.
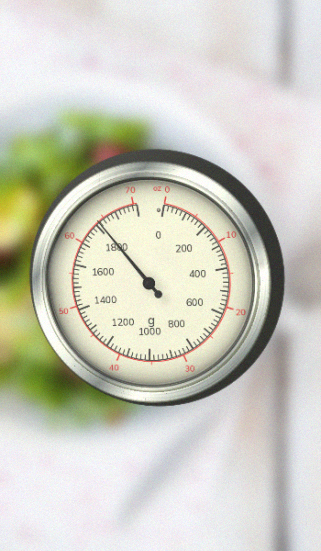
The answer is 1820 g
